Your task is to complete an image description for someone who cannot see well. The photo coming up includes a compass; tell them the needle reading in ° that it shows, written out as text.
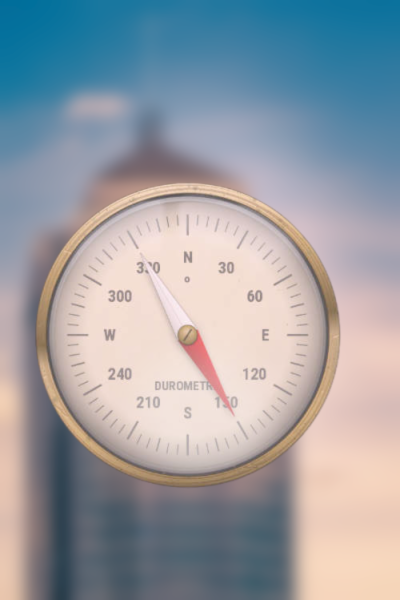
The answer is 150 °
